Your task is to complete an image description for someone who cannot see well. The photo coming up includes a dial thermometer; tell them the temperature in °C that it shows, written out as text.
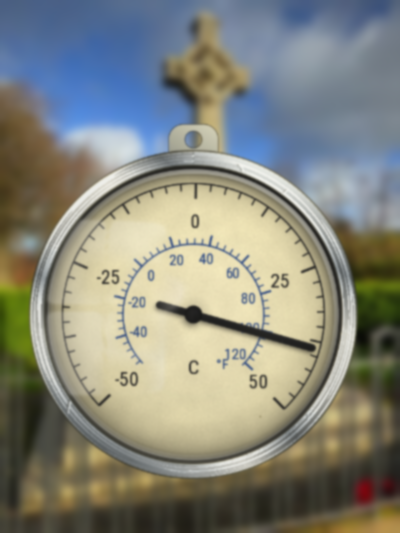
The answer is 38.75 °C
